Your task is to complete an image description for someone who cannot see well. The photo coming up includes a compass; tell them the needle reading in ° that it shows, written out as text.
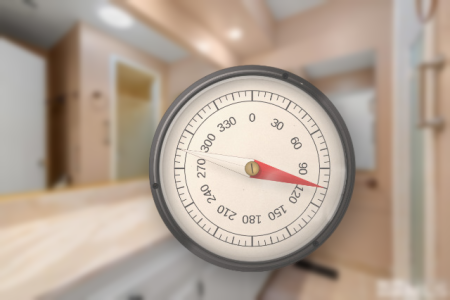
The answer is 105 °
